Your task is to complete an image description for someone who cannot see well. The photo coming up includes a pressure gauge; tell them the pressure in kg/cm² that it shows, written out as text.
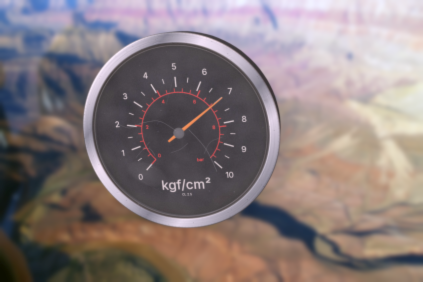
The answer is 7 kg/cm²
